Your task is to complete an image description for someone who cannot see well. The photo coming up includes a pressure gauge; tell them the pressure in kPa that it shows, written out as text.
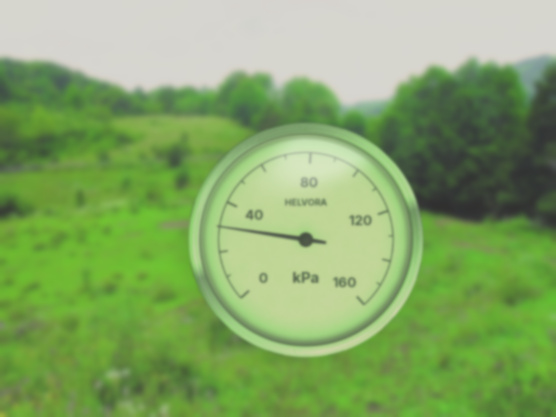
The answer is 30 kPa
